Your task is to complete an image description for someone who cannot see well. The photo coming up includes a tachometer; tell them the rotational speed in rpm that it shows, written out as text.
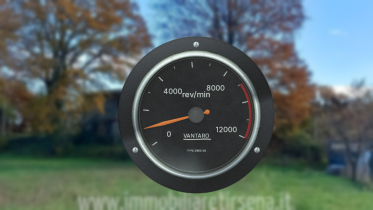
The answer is 1000 rpm
